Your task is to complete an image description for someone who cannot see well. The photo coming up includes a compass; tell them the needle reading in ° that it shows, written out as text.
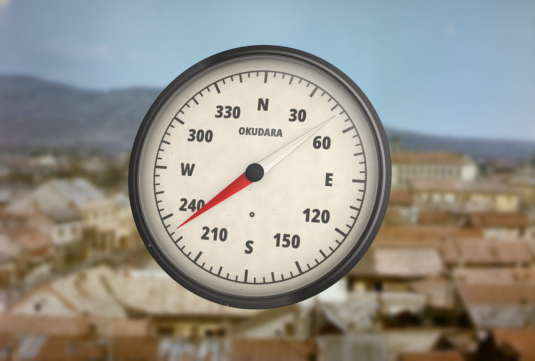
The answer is 230 °
